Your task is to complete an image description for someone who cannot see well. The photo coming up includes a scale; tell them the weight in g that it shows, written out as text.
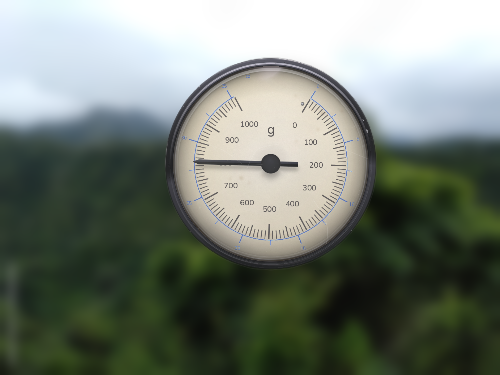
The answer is 800 g
